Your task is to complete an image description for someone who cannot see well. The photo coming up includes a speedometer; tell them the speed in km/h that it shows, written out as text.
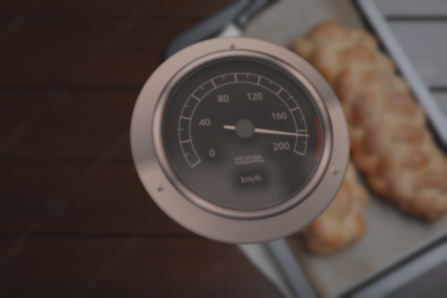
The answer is 185 km/h
